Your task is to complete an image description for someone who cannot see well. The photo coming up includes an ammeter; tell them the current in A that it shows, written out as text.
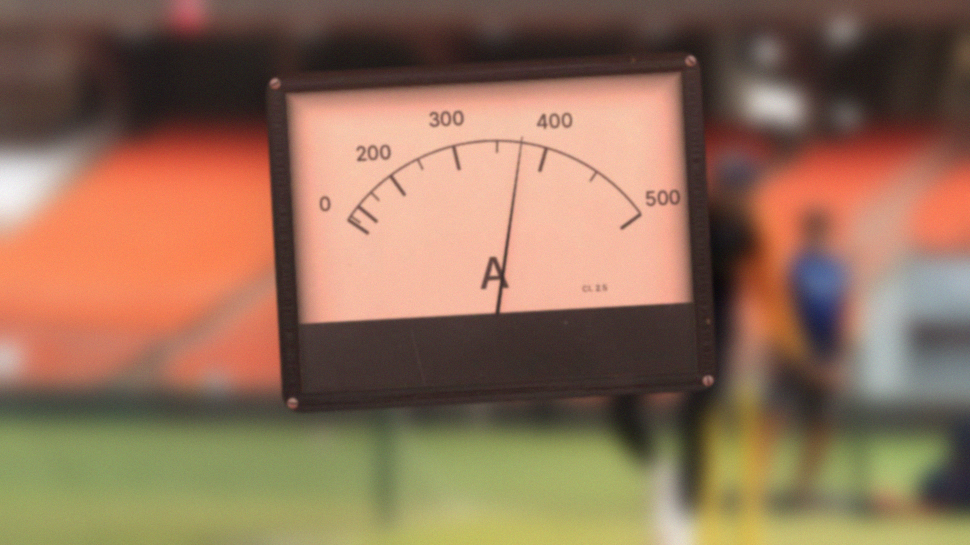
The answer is 375 A
